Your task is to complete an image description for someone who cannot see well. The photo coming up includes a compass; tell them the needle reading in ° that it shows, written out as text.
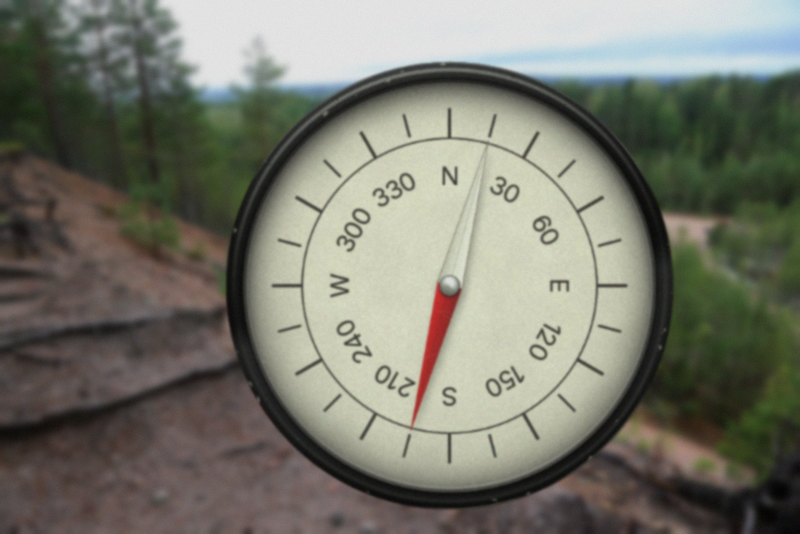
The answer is 195 °
